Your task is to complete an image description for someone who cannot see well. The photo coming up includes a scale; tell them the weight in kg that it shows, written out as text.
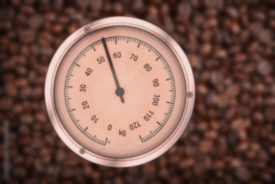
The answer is 55 kg
